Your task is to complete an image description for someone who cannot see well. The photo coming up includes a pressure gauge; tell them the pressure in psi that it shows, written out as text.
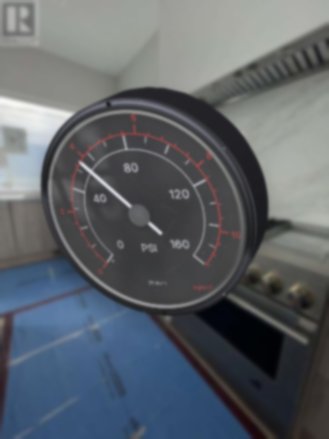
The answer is 55 psi
